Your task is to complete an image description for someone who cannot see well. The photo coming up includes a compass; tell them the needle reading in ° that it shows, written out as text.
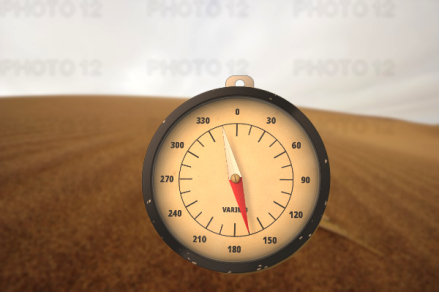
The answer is 165 °
